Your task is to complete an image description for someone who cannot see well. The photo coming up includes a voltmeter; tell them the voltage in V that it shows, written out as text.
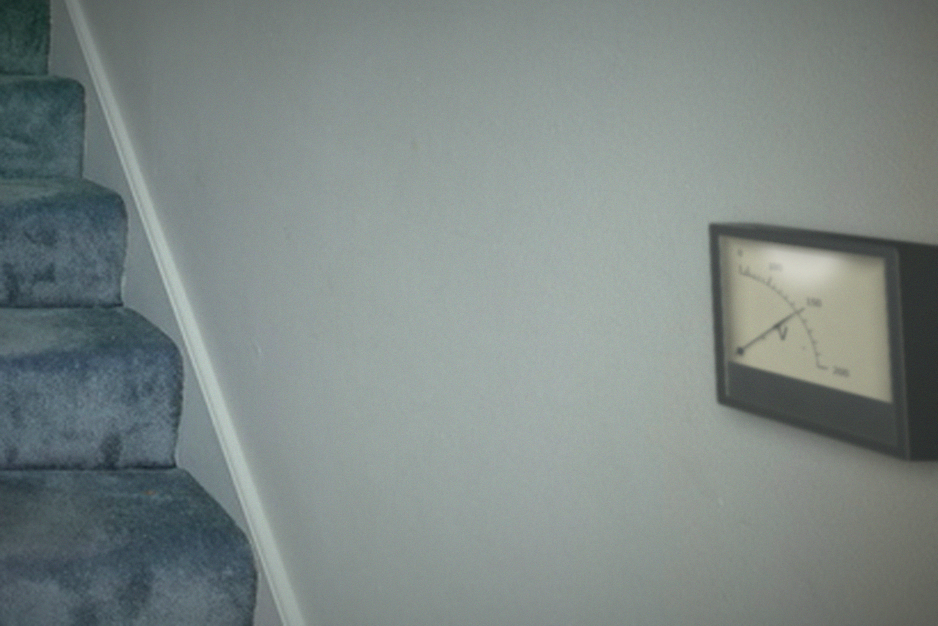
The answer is 150 V
